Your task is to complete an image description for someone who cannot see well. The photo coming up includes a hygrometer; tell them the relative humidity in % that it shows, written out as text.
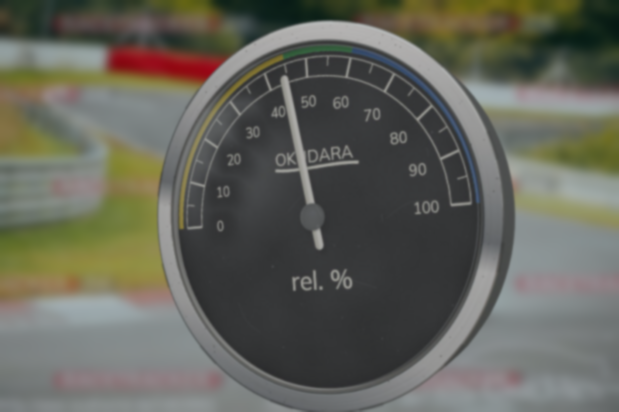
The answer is 45 %
